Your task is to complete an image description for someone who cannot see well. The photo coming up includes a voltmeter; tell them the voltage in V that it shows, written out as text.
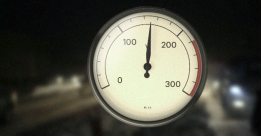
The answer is 150 V
